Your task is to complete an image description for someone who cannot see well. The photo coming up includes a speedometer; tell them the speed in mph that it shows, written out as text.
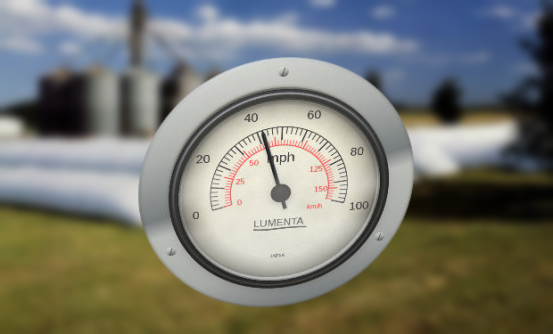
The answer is 42 mph
